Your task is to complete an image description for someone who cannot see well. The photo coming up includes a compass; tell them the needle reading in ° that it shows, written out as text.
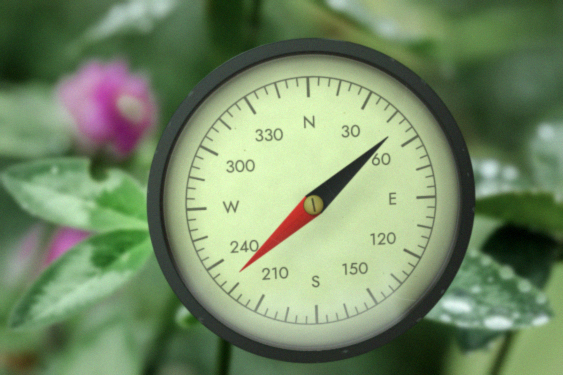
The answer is 230 °
